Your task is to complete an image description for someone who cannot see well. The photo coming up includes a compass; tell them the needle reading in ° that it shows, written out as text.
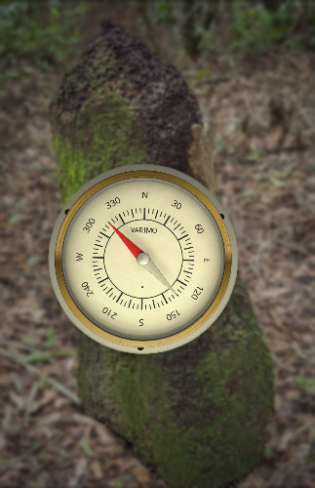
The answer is 315 °
